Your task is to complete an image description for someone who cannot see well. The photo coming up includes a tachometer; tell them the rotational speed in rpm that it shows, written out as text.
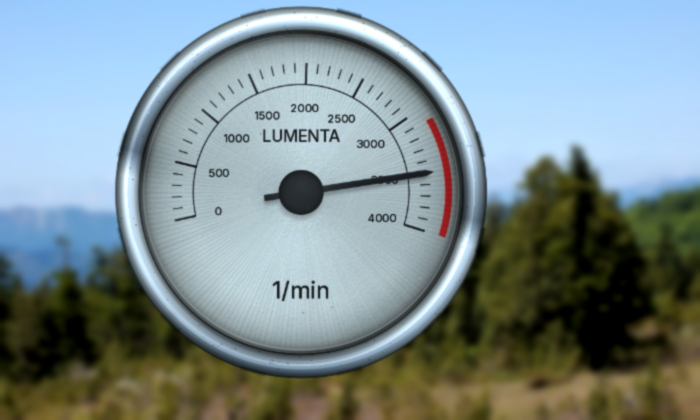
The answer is 3500 rpm
